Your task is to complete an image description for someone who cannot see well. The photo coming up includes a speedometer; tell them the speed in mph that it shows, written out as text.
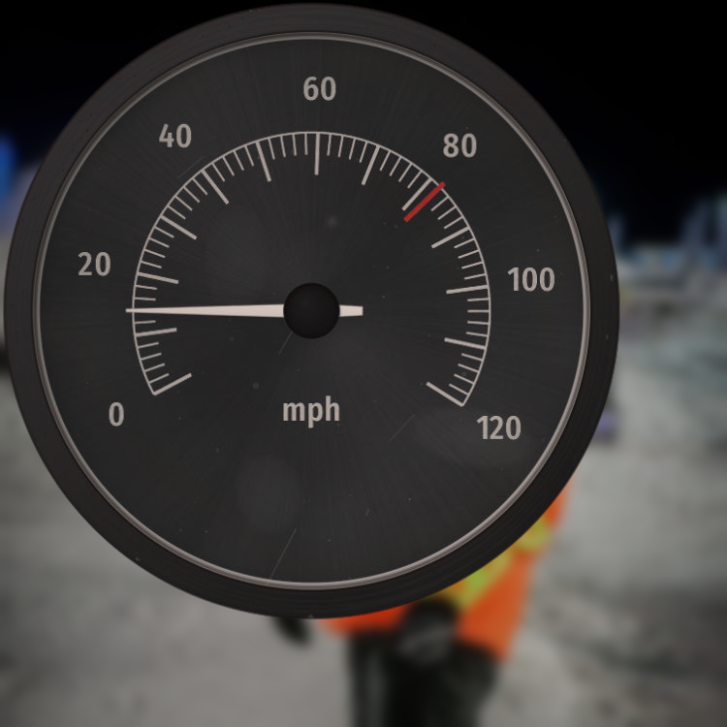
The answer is 14 mph
